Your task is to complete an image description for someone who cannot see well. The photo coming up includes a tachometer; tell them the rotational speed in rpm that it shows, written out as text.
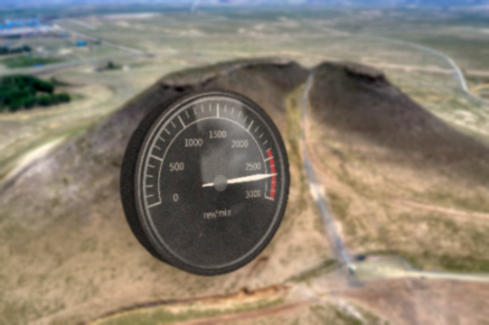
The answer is 2700 rpm
